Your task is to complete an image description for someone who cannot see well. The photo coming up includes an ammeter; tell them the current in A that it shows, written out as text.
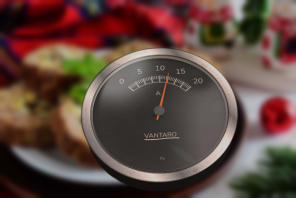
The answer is 12.5 A
